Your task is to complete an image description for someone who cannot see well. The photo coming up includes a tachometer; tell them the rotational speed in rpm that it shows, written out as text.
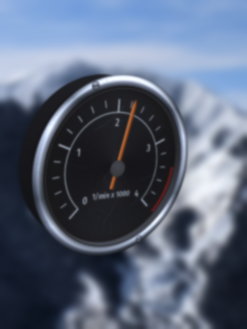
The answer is 2200 rpm
